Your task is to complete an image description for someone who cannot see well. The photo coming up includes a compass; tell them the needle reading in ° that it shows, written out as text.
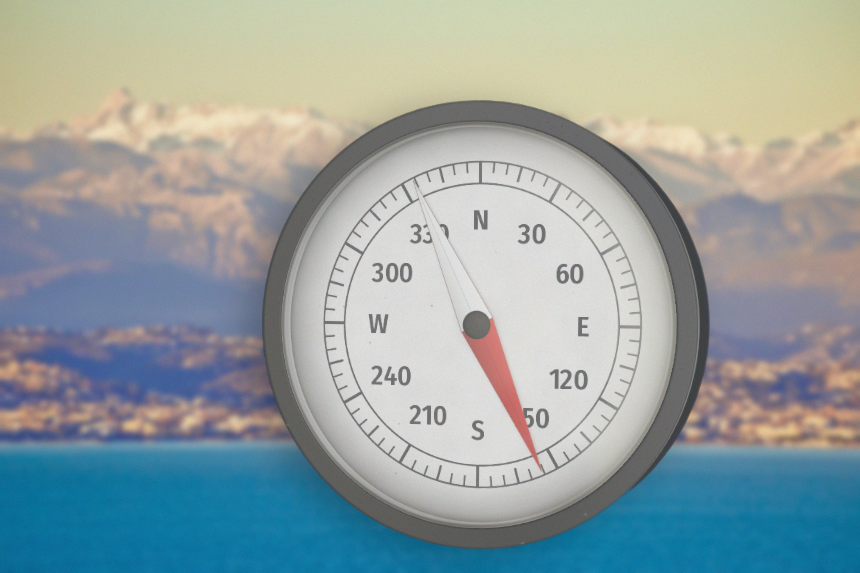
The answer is 155 °
